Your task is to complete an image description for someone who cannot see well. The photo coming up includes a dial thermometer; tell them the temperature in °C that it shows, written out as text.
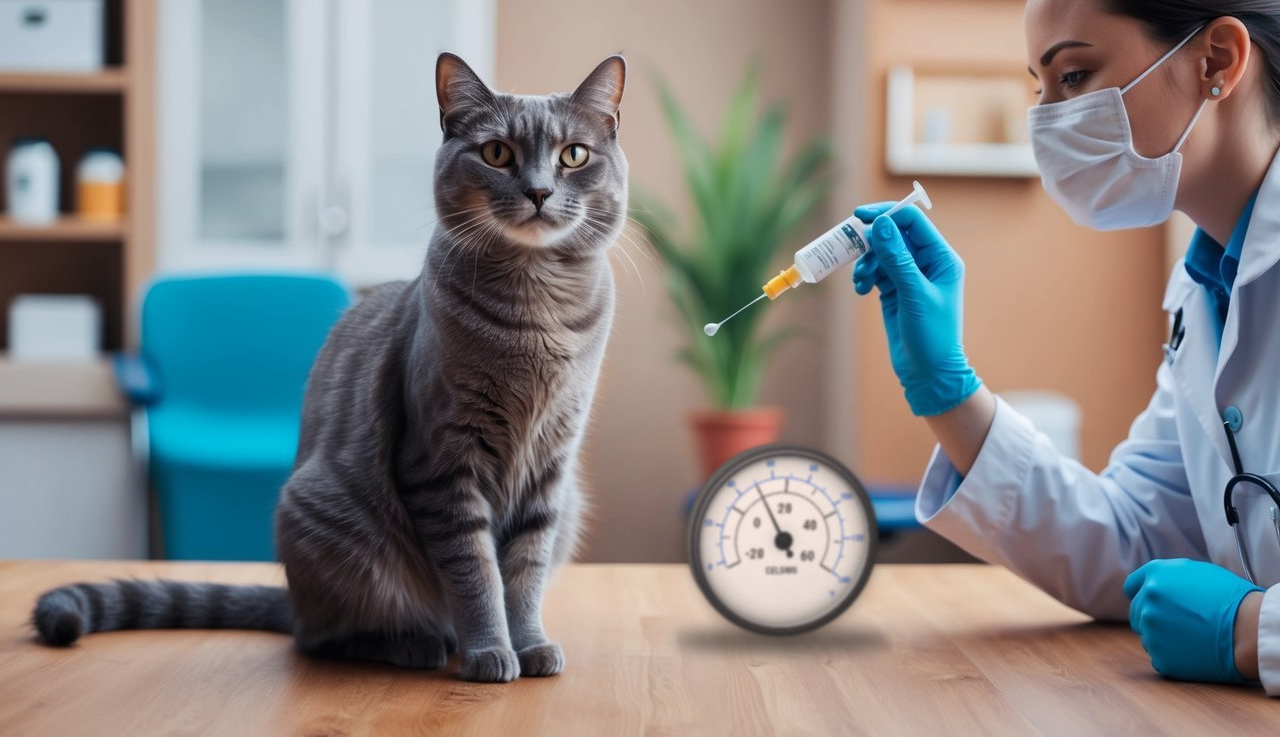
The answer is 10 °C
